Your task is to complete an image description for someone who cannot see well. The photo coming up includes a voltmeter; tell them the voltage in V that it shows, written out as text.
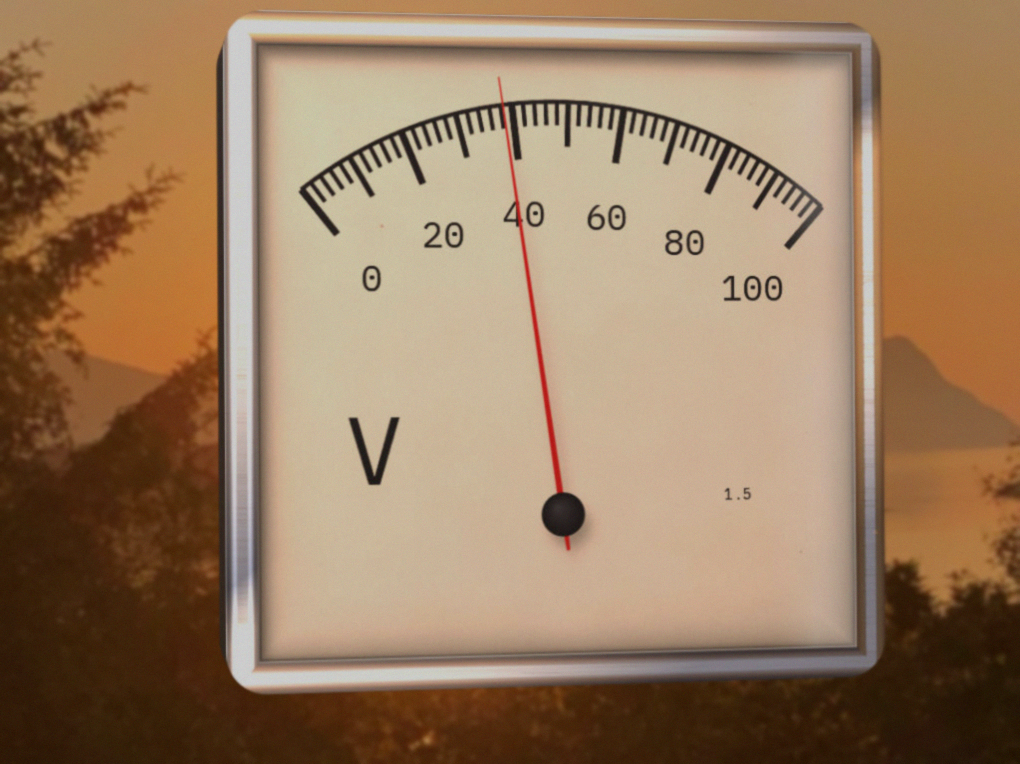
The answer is 38 V
